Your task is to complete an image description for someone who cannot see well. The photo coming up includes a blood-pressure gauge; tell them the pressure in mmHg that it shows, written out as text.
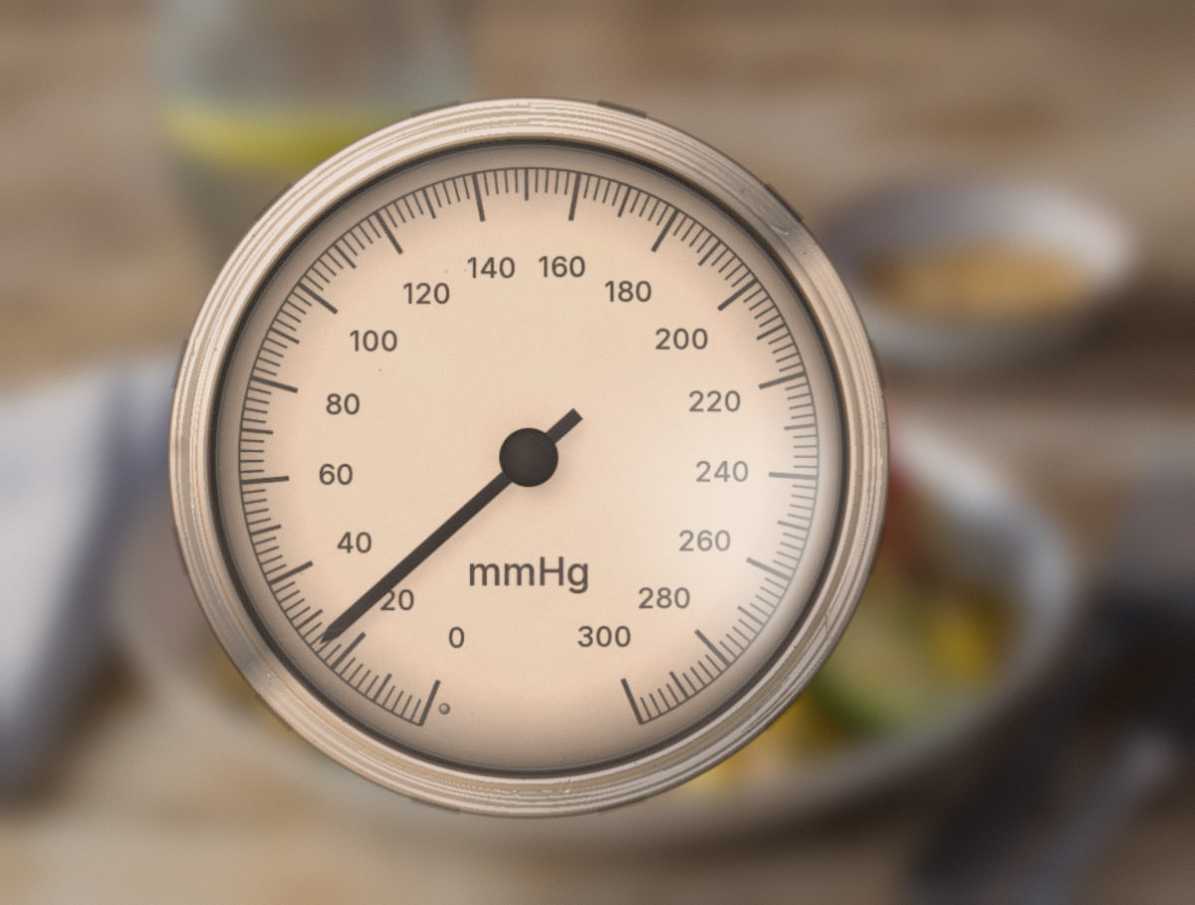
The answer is 25 mmHg
